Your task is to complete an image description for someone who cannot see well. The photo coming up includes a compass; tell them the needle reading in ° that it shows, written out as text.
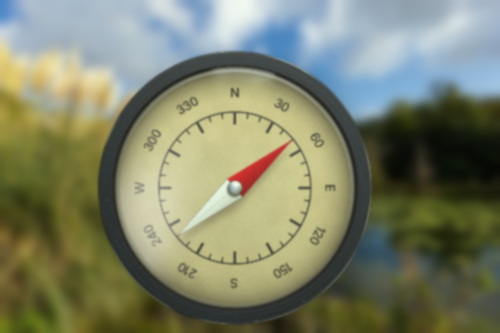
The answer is 50 °
